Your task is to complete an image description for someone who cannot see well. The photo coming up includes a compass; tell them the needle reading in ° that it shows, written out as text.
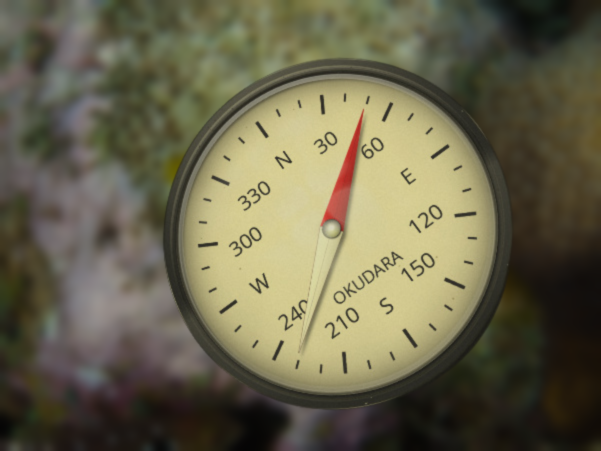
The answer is 50 °
